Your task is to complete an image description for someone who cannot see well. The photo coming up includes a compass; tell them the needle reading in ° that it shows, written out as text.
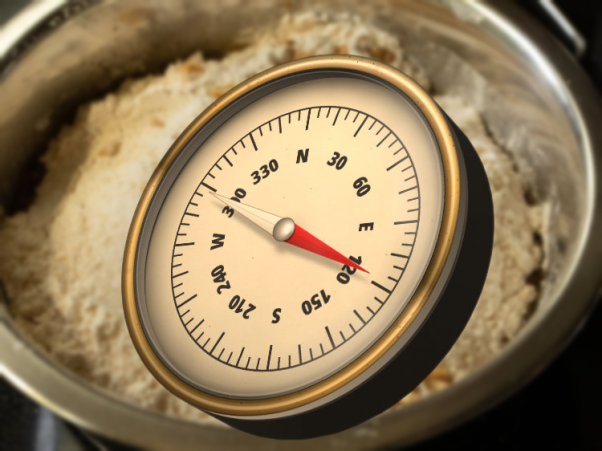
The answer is 117.5 °
